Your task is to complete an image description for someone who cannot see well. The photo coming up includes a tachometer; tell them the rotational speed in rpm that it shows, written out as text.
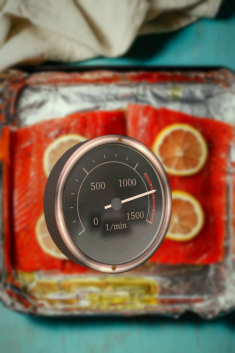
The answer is 1250 rpm
